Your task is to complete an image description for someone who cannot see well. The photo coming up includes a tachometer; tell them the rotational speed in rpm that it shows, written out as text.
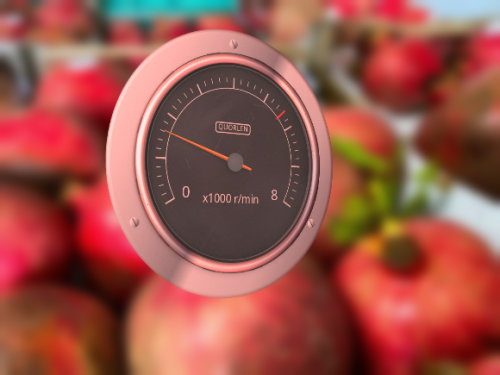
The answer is 1600 rpm
